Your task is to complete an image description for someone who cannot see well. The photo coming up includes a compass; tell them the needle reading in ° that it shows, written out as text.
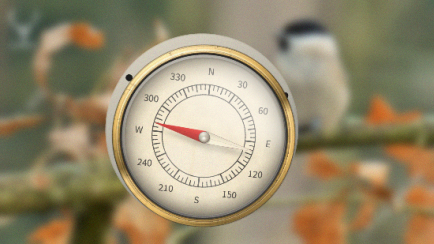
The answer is 280 °
